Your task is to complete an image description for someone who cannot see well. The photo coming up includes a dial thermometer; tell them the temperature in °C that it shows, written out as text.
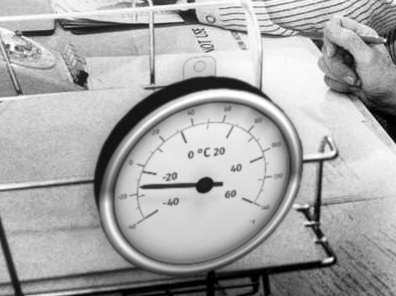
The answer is -25 °C
